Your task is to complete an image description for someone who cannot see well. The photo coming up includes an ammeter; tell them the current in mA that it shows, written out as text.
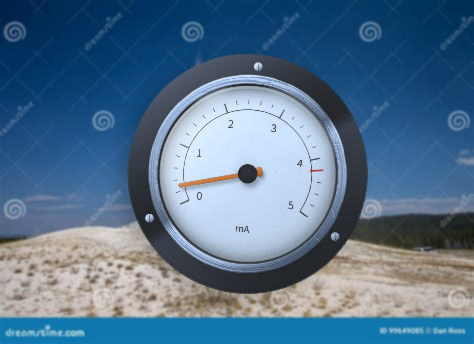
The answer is 0.3 mA
